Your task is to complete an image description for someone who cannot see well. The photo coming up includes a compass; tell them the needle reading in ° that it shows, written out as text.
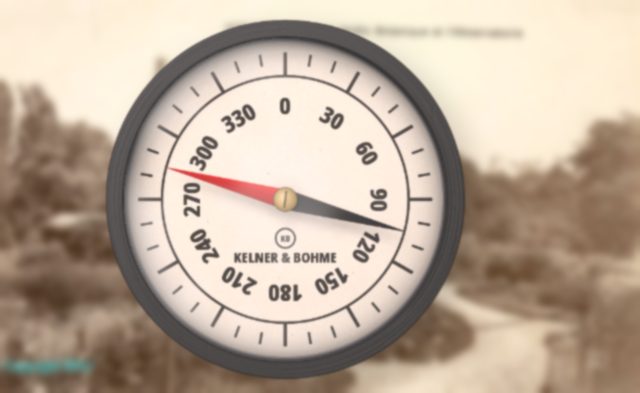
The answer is 285 °
